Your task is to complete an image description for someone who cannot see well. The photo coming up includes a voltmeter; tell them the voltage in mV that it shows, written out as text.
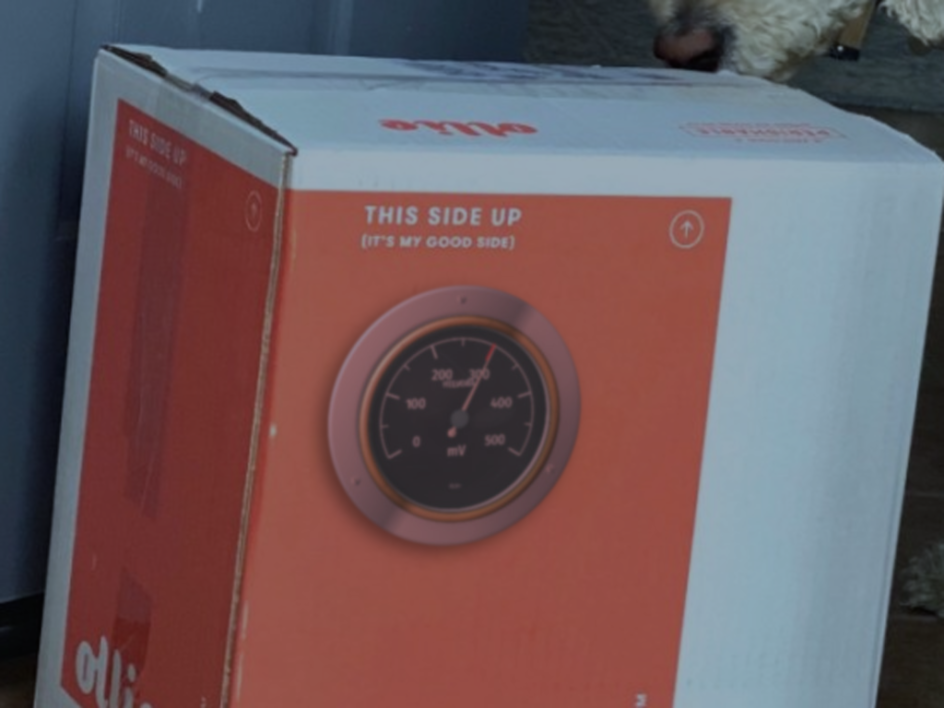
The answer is 300 mV
